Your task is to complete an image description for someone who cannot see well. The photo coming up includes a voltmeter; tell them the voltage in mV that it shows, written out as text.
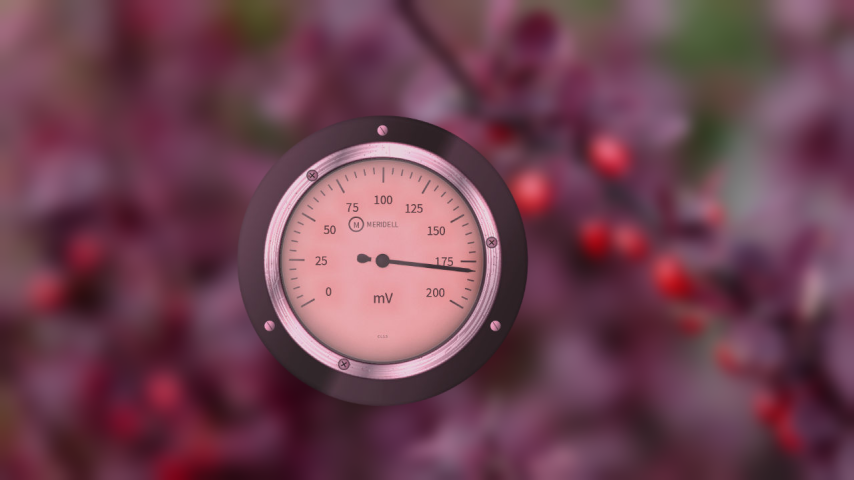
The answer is 180 mV
